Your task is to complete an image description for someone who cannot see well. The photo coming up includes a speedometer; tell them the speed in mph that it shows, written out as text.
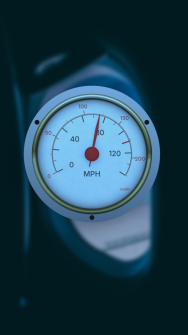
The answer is 75 mph
